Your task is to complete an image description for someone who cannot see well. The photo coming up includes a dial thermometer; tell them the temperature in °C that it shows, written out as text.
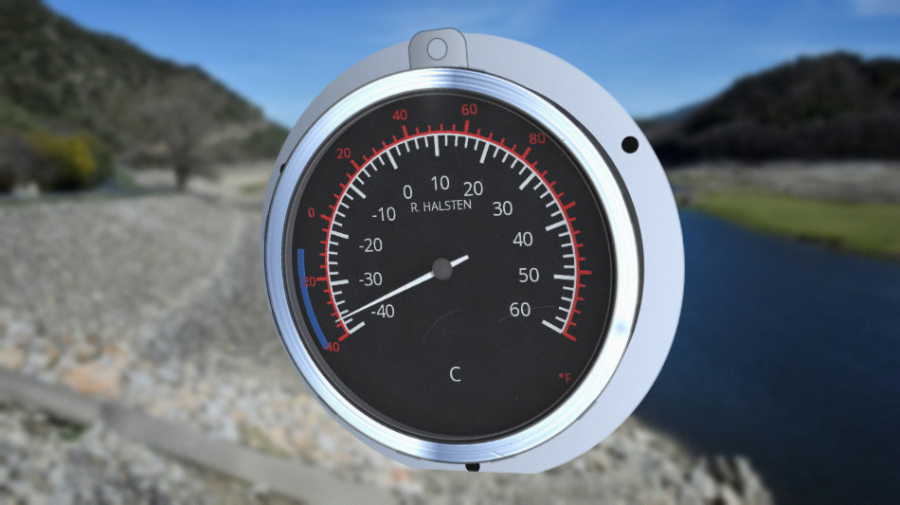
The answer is -37 °C
